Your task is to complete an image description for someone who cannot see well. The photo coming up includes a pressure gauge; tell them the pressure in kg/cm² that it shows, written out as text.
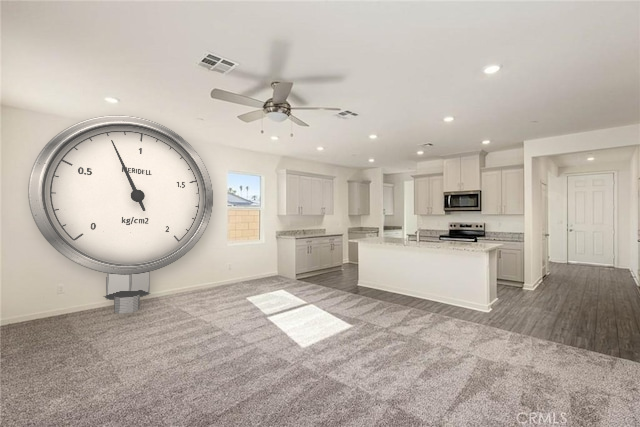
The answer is 0.8 kg/cm²
